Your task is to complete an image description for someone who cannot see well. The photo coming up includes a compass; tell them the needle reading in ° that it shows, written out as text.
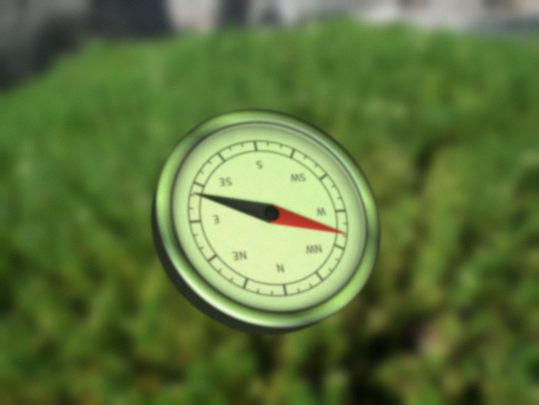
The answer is 290 °
